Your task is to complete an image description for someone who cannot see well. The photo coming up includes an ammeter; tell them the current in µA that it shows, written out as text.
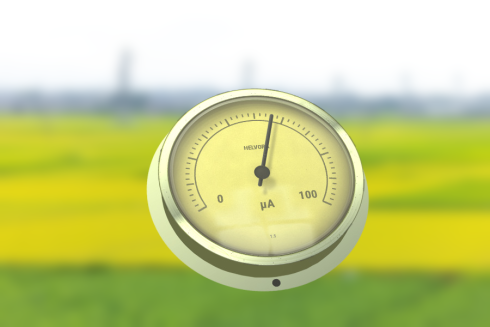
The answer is 56 µA
